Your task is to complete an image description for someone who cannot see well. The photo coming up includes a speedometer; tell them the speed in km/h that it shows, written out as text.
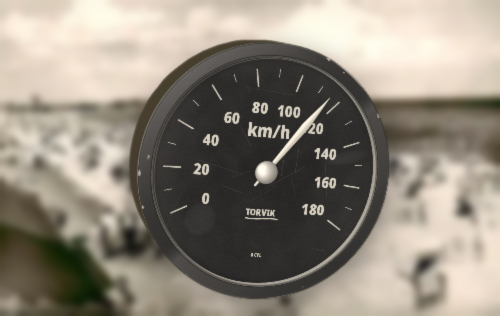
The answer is 115 km/h
